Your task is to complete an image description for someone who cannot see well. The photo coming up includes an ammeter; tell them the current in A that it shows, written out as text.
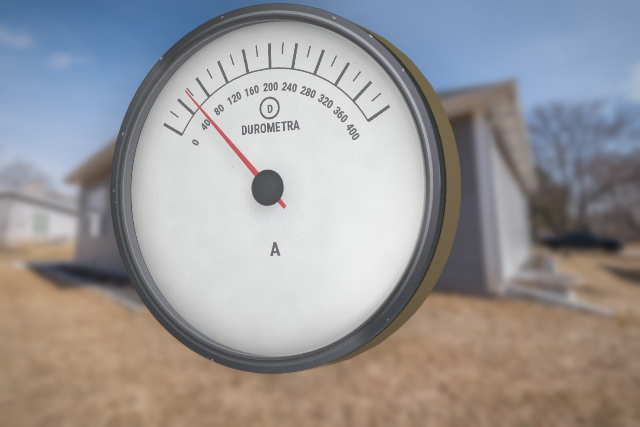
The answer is 60 A
